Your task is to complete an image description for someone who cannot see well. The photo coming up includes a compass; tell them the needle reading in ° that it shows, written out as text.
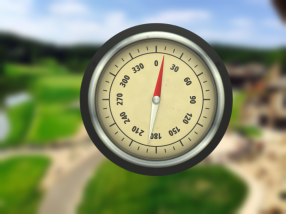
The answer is 10 °
